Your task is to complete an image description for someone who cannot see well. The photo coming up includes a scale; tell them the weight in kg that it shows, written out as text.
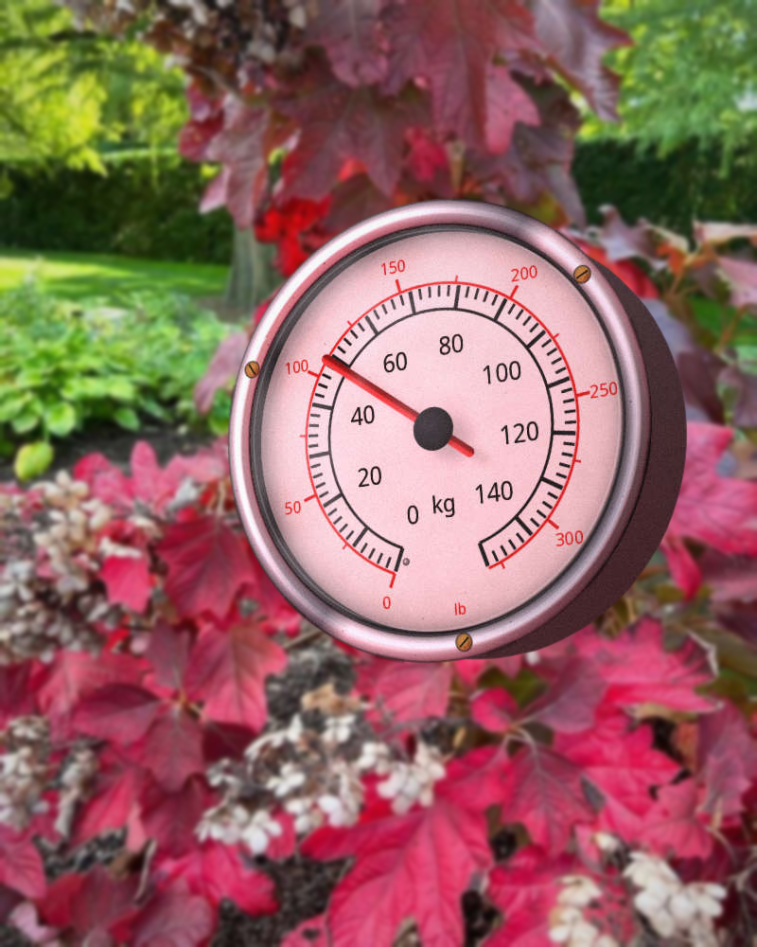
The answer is 49 kg
